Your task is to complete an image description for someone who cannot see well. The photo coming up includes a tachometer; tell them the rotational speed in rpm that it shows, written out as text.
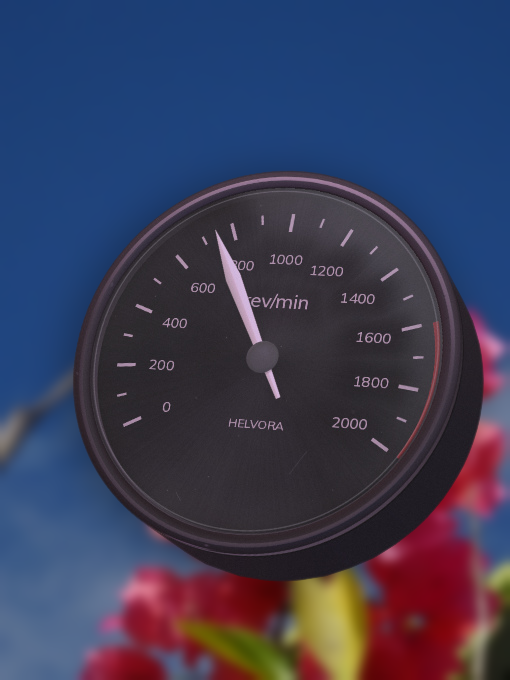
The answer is 750 rpm
